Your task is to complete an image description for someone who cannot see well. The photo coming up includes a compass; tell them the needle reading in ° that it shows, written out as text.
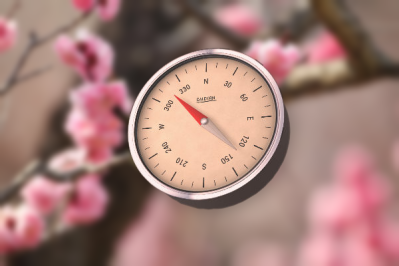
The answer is 315 °
